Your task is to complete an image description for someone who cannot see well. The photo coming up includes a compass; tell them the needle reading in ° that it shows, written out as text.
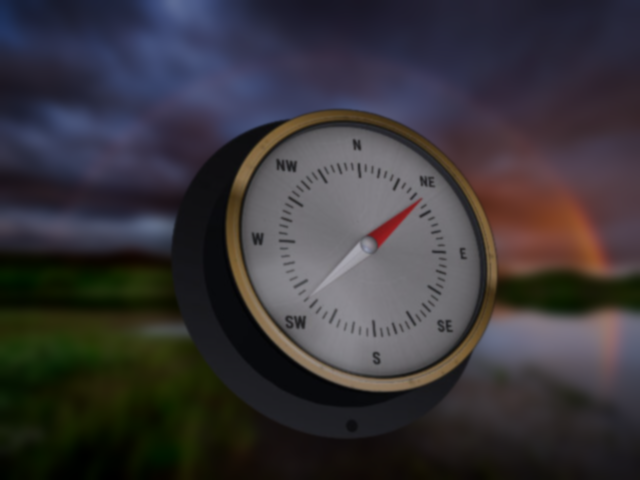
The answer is 50 °
